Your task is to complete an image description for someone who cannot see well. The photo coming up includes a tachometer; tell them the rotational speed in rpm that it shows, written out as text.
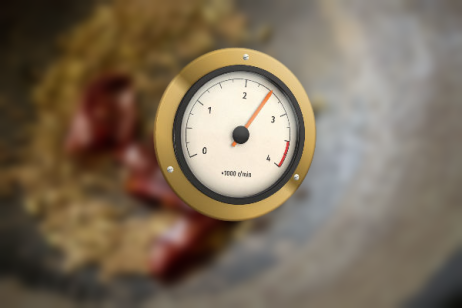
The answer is 2500 rpm
